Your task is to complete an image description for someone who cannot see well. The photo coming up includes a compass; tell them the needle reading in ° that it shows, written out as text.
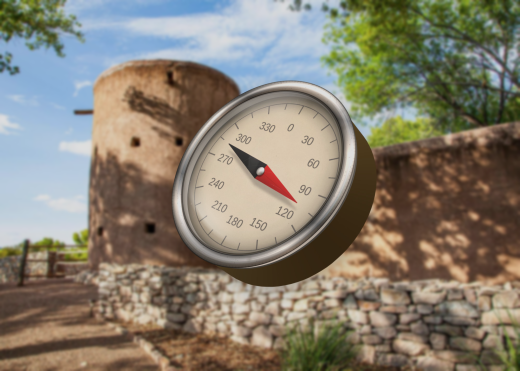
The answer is 105 °
